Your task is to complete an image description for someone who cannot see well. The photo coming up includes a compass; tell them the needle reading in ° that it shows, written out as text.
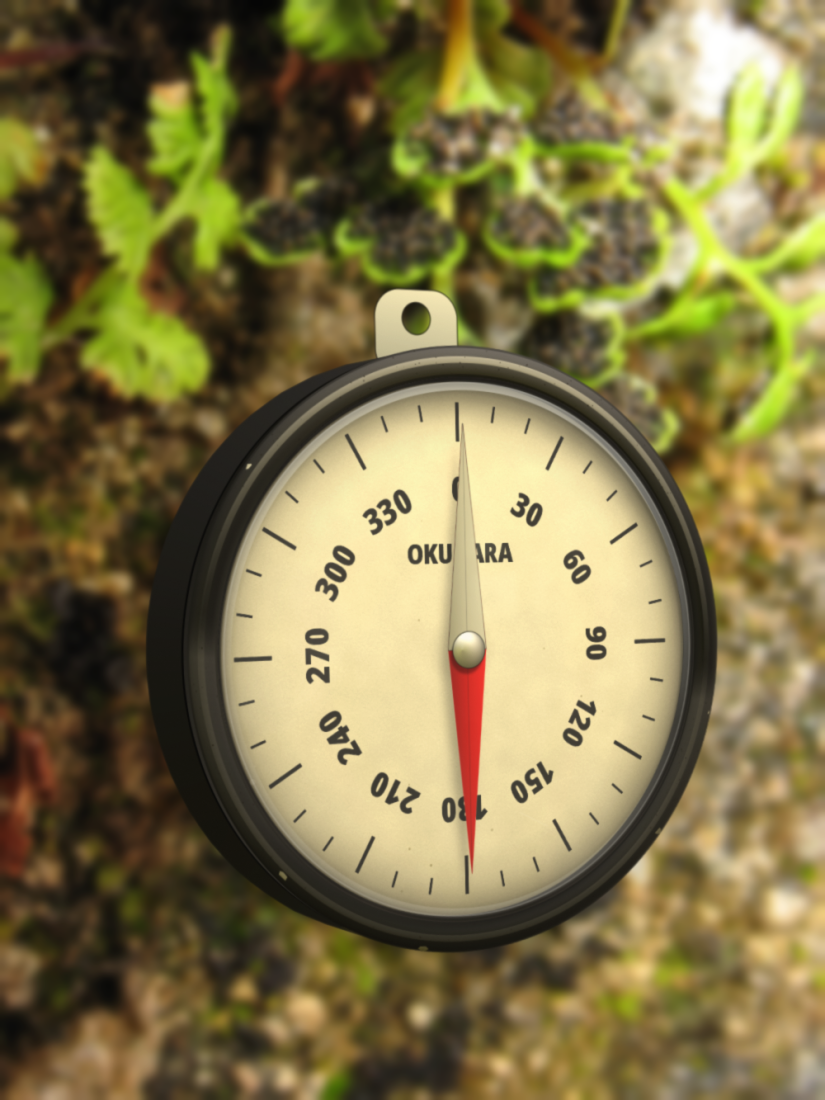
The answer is 180 °
